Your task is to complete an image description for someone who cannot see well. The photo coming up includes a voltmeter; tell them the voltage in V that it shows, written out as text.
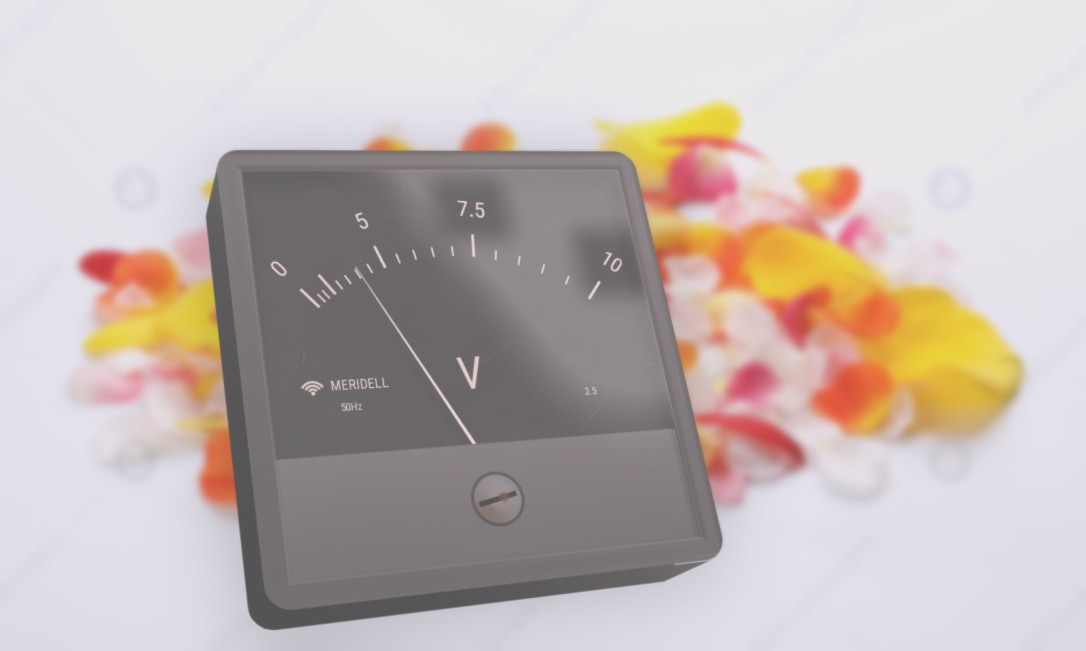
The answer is 4 V
